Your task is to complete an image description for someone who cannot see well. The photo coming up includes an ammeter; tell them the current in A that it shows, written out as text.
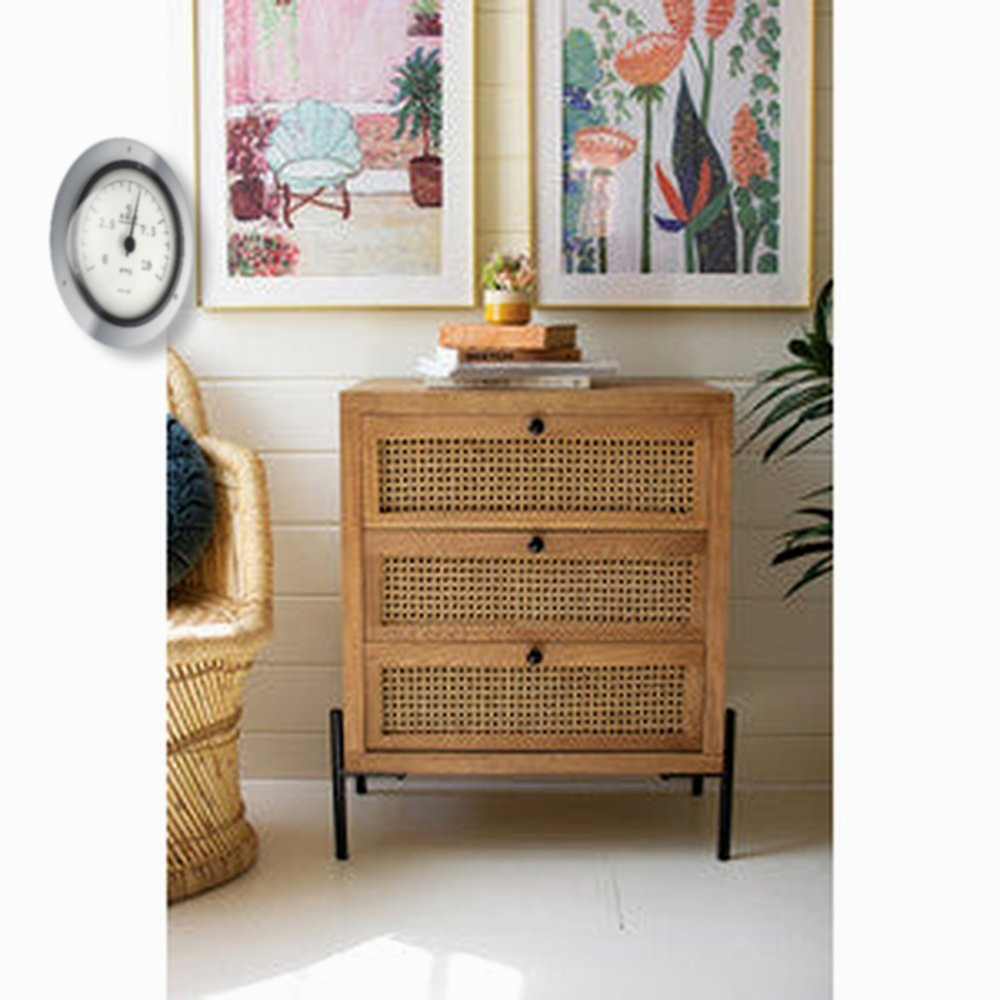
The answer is 5.5 A
